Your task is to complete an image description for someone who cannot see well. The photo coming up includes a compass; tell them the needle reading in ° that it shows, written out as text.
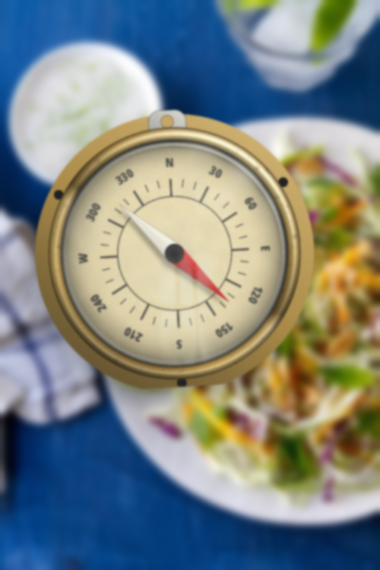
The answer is 135 °
